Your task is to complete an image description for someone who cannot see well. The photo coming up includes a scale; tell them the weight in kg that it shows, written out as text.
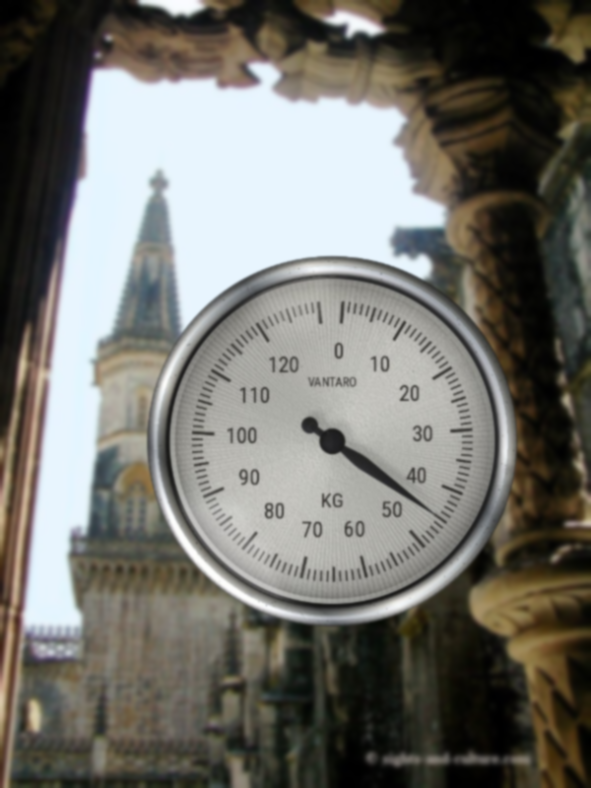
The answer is 45 kg
